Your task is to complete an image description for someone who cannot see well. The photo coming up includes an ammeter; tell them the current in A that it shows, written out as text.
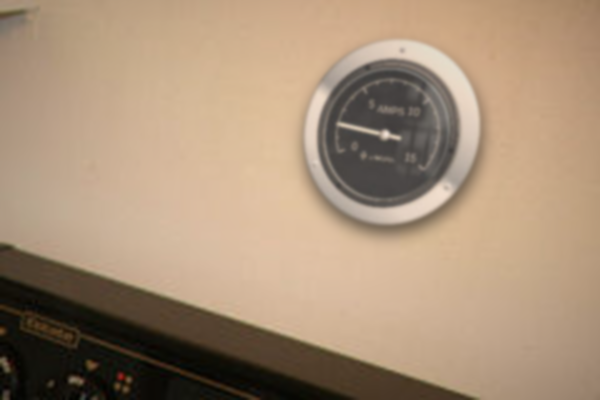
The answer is 2 A
